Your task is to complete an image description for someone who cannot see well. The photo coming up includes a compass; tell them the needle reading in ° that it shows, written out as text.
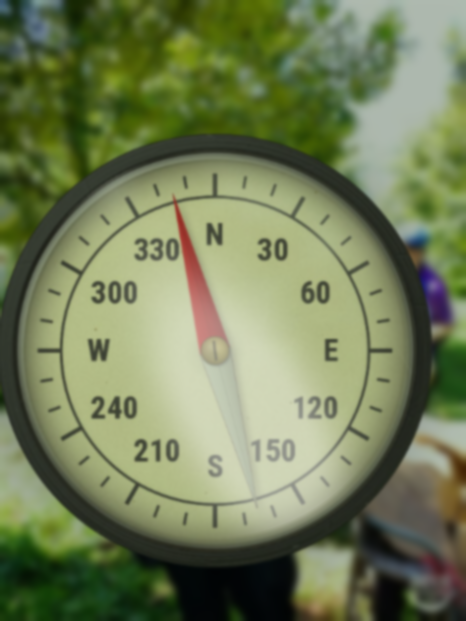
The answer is 345 °
